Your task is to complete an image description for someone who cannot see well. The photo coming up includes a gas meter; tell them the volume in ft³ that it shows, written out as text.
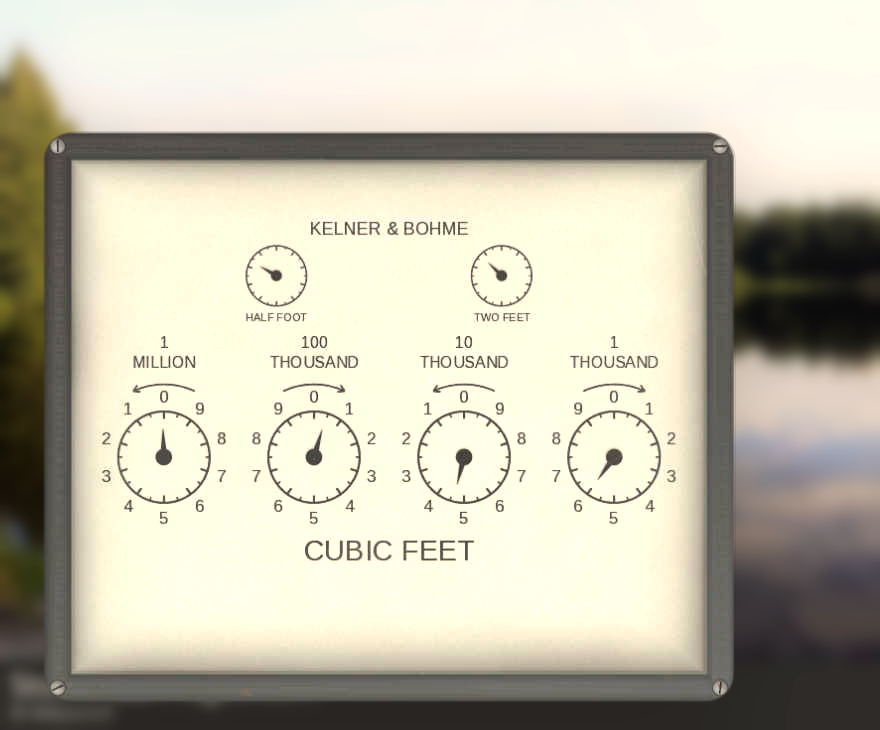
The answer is 4600 ft³
